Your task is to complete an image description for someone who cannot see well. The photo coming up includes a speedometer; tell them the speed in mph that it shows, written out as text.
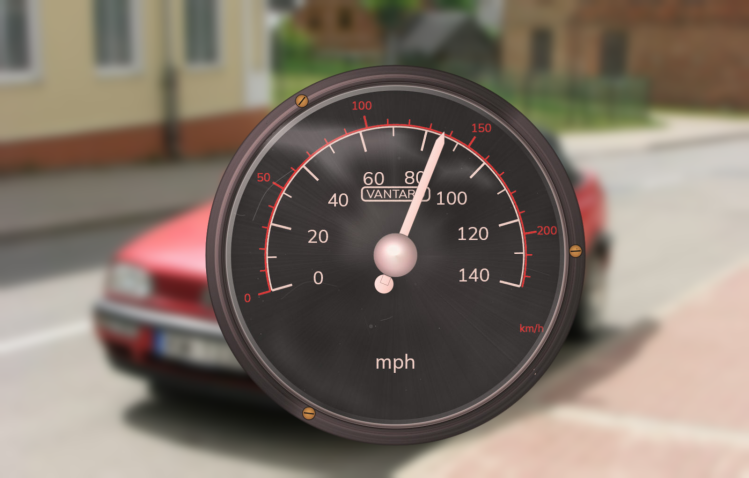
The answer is 85 mph
